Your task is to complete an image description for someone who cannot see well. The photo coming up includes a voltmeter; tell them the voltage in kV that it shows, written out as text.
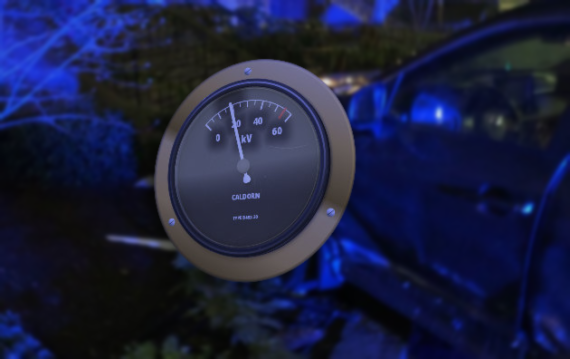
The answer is 20 kV
